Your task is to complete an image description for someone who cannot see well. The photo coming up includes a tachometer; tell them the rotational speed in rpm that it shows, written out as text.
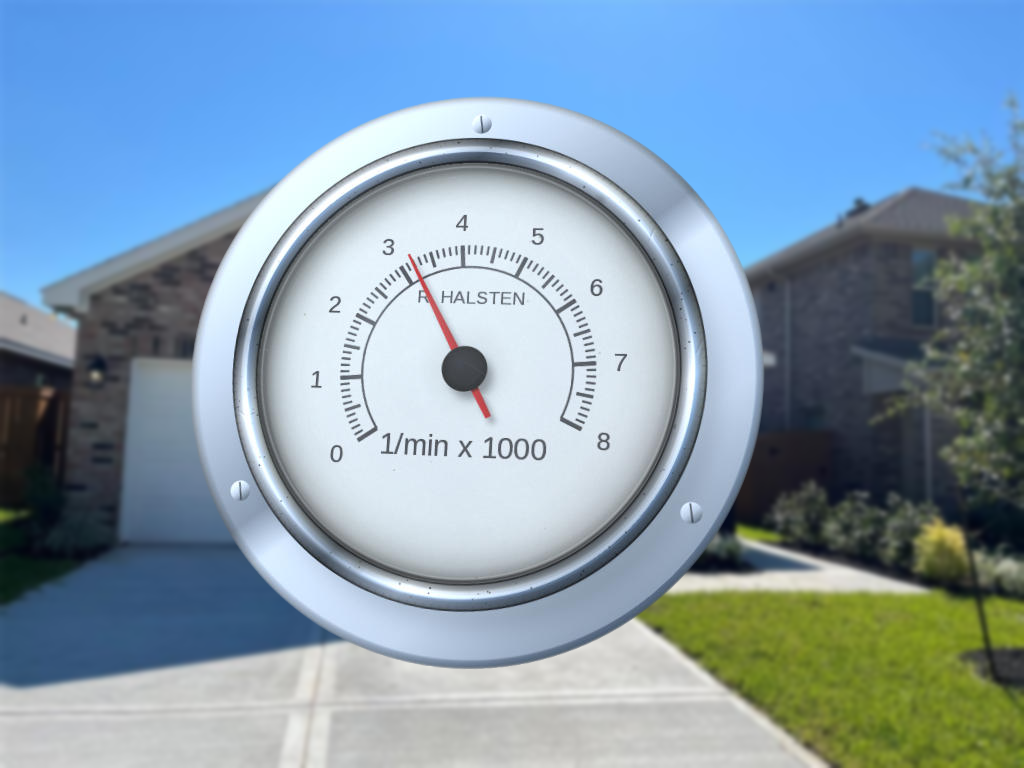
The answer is 3200 rpm
